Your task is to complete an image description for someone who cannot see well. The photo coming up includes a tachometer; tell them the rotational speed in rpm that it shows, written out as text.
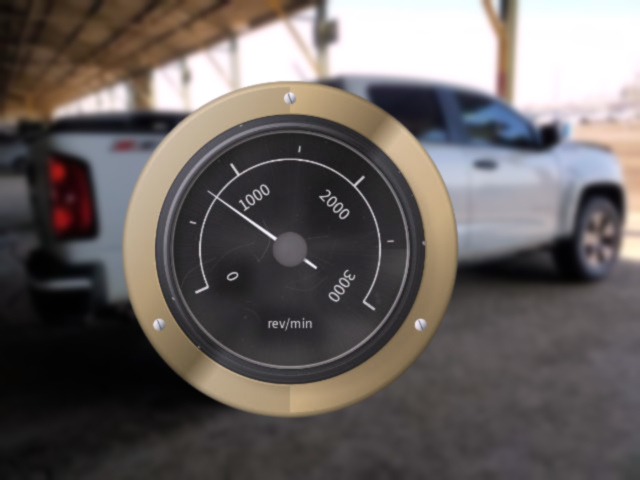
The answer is 750 rpm
